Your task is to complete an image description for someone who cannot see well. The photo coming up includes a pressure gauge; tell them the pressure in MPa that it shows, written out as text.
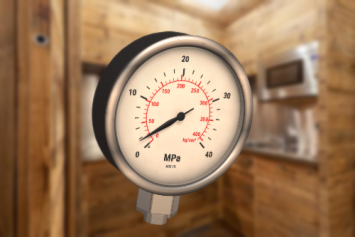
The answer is 2 MPa
